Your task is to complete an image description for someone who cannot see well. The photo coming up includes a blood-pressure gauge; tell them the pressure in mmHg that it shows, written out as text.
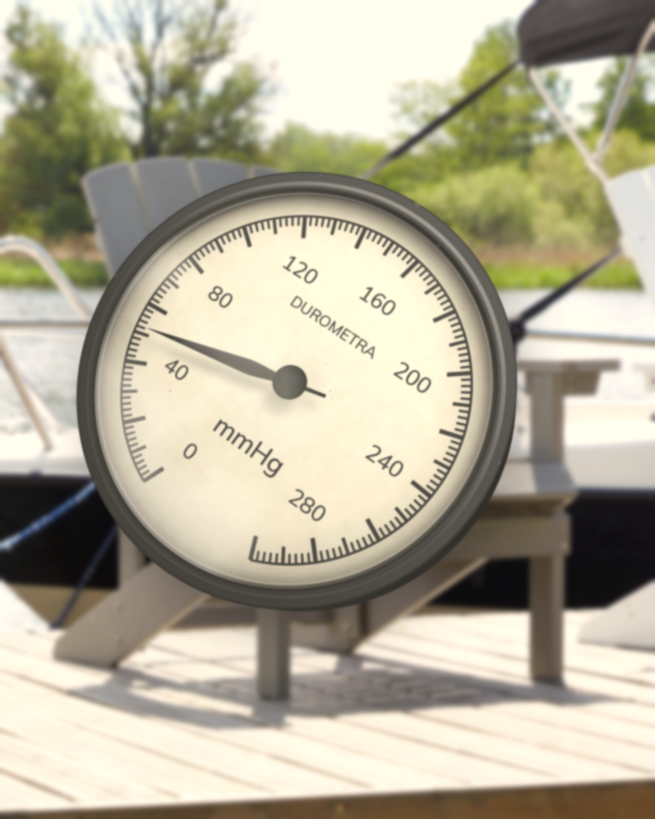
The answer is 52 mmHg
